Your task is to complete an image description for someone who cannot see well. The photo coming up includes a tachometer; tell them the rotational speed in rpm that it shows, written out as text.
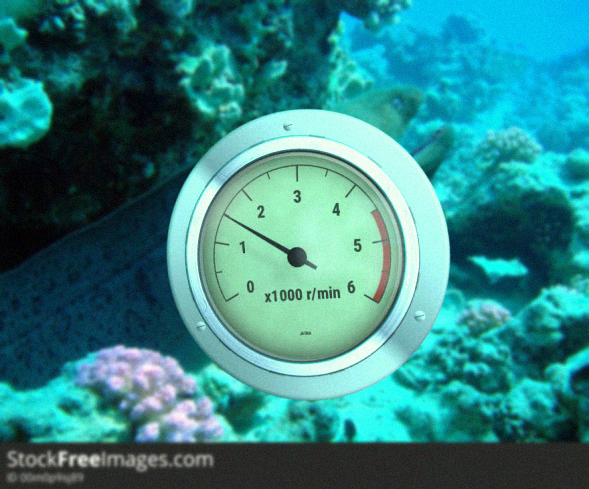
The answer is 1500 rpm
